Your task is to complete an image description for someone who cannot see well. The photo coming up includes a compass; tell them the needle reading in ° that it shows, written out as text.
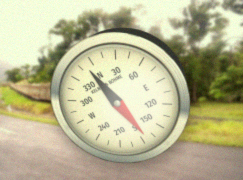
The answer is 172.5 °
